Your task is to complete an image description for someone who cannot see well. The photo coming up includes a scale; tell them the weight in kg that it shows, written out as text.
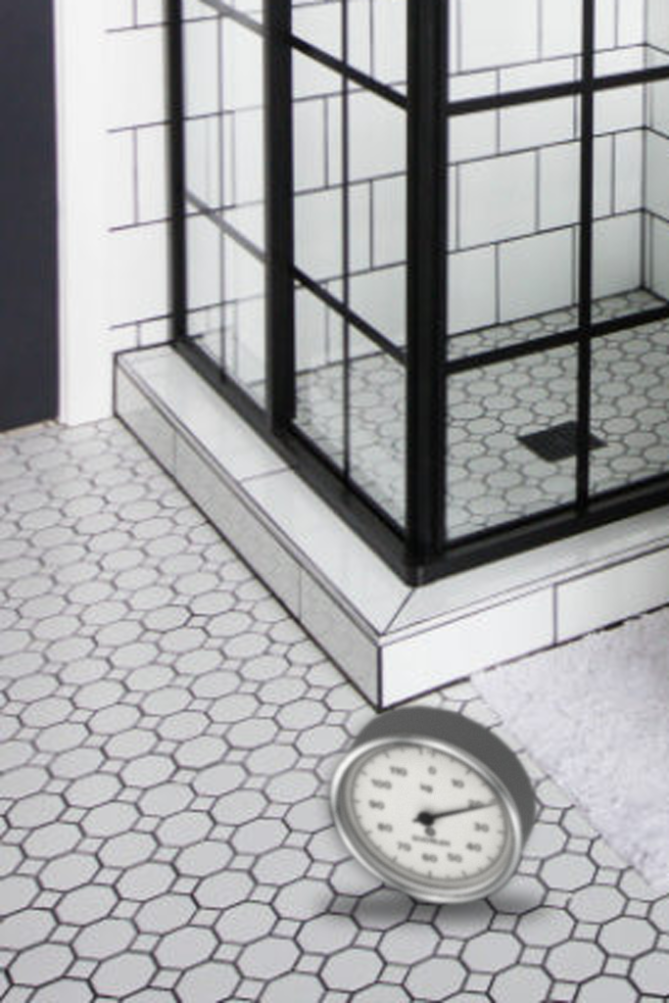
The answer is 20 kg
